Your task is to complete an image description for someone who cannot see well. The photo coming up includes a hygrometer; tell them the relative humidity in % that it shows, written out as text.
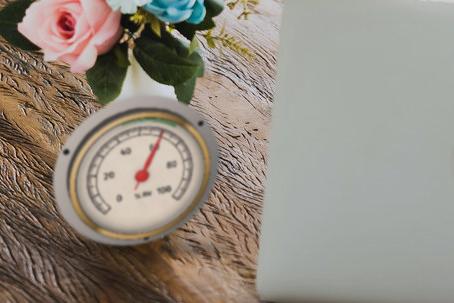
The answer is 60 %
